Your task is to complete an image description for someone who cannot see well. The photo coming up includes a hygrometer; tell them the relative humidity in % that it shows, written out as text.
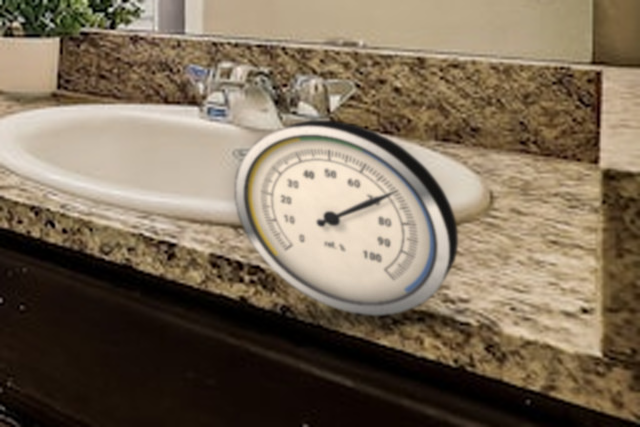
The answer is 70 %
